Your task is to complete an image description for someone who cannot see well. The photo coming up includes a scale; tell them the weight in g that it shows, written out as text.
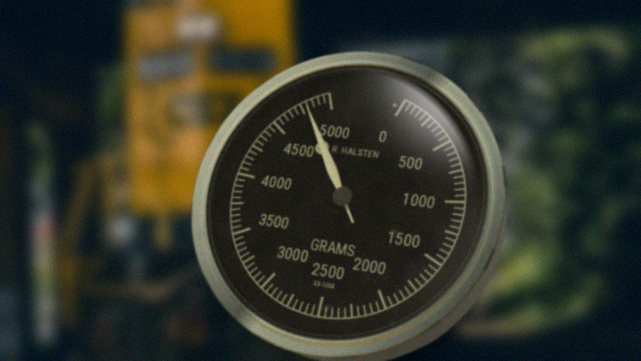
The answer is 4800 g
